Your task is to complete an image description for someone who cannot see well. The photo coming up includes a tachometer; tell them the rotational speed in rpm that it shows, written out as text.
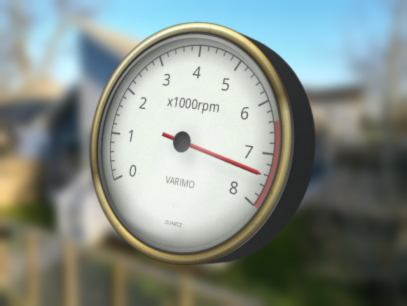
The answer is 7400 rpm
